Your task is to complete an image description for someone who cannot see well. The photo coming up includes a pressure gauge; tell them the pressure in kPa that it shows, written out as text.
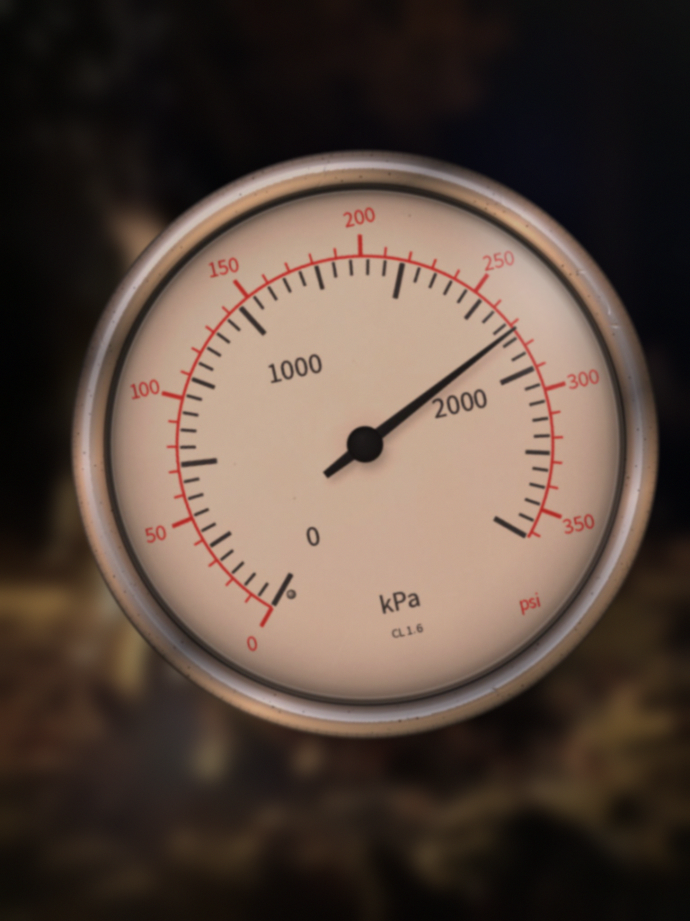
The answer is 1875 kPa
